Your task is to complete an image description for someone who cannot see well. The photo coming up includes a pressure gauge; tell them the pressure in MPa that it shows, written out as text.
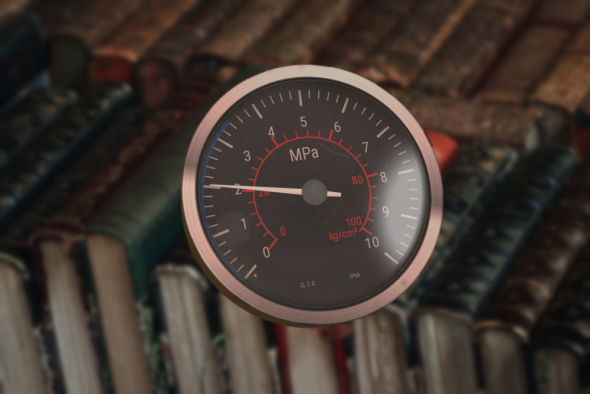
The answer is 2 MPa
